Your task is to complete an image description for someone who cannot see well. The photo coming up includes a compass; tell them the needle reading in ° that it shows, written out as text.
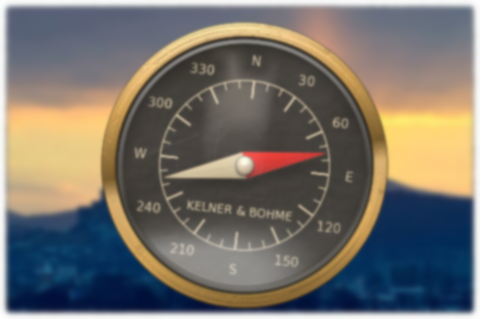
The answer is 75 °
